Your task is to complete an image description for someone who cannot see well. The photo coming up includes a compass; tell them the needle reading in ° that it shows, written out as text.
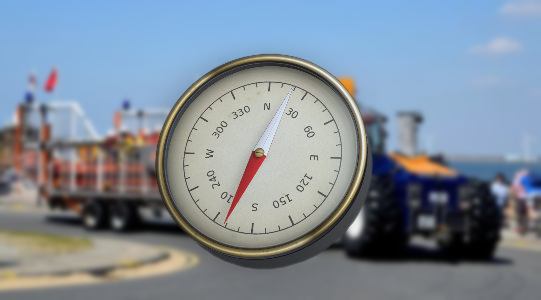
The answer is 200 °
